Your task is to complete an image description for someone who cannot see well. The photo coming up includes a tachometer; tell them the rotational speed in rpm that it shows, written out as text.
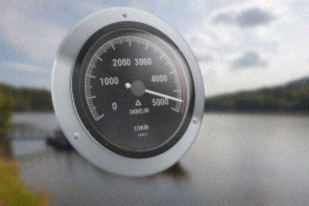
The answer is 4750 rpm
